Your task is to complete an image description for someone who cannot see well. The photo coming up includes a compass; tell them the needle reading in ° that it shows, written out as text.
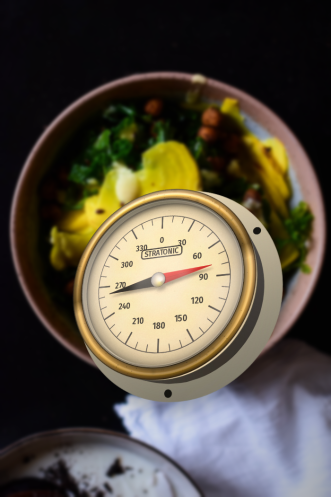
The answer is 80 °
